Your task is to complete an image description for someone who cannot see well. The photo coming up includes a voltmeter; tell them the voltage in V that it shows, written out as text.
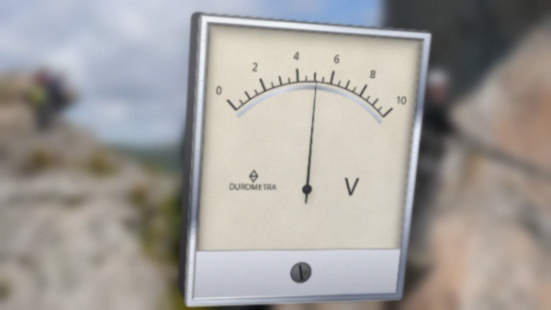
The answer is 5 V
